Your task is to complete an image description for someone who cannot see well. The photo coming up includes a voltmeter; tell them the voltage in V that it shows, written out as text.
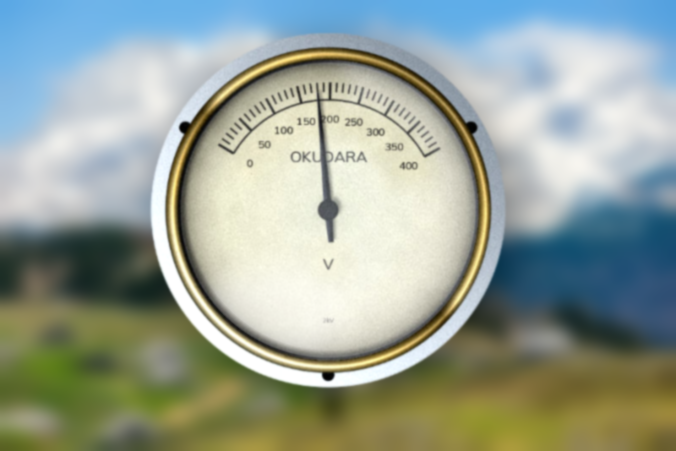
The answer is 180 V
